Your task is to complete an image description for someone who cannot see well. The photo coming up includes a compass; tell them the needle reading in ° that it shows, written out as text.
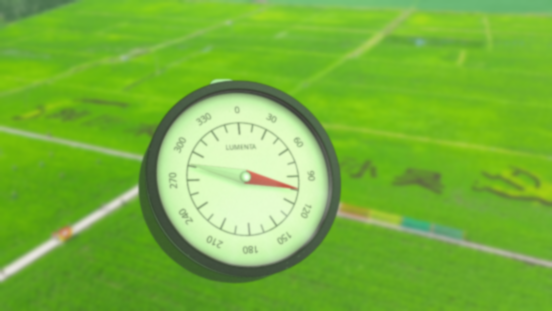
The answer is 105 °
